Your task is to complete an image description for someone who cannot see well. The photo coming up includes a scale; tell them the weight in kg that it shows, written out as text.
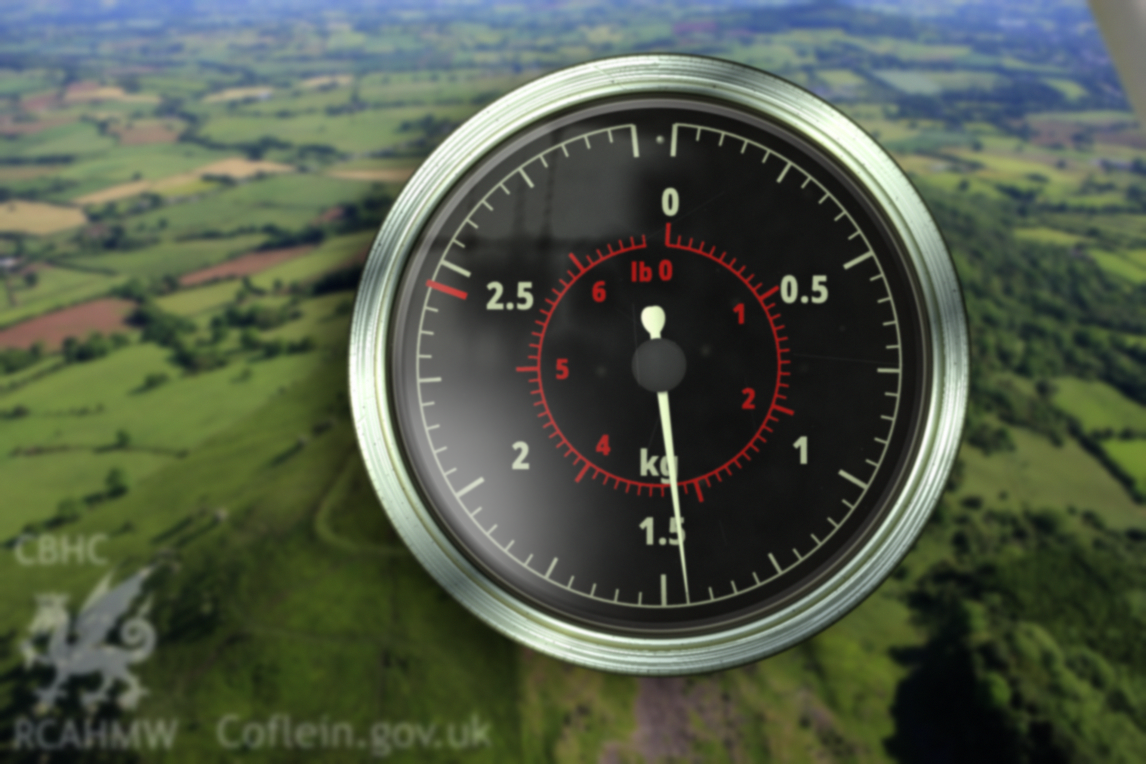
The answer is 1.45 kg
